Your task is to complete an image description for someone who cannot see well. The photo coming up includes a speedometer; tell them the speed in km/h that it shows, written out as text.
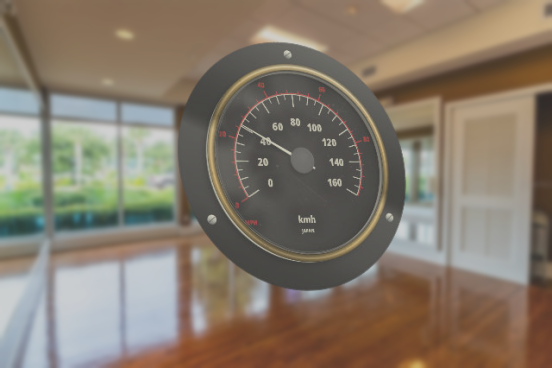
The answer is 40 km/h
